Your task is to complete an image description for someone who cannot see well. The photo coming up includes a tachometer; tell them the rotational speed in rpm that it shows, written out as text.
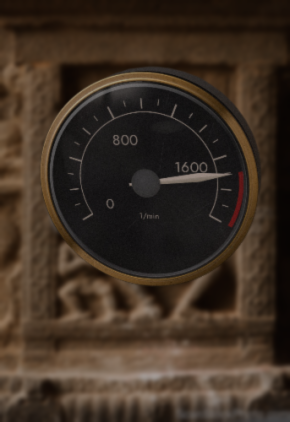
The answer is 1700 rpm
